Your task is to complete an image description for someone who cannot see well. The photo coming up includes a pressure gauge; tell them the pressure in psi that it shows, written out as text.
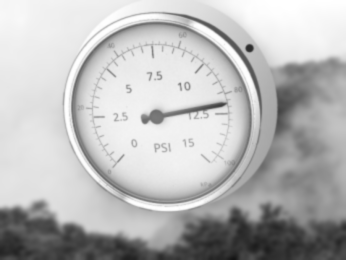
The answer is 12 psi
